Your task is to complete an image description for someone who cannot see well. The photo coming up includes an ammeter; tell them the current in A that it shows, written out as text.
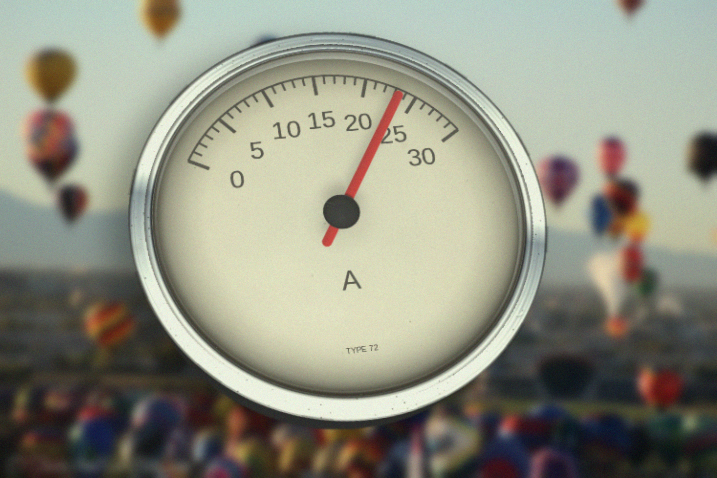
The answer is 23.5 A
